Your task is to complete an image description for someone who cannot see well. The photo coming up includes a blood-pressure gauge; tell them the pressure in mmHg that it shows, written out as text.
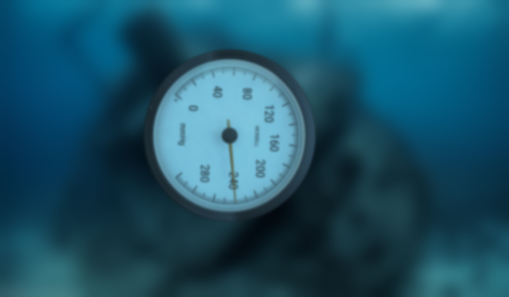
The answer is 240 mmHg
